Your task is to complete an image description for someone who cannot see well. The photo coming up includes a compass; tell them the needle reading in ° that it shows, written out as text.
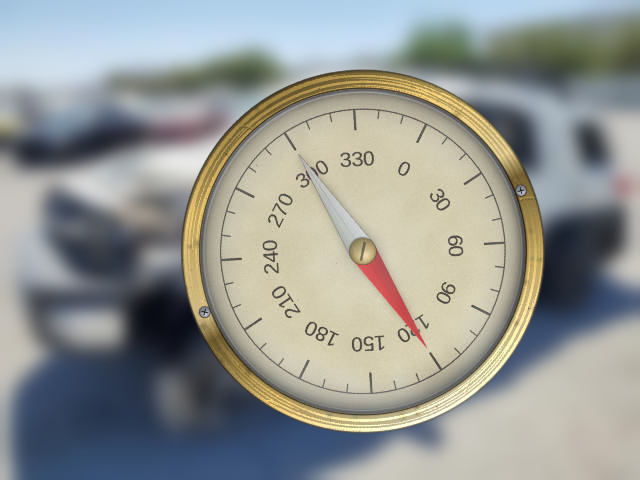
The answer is 120 °
